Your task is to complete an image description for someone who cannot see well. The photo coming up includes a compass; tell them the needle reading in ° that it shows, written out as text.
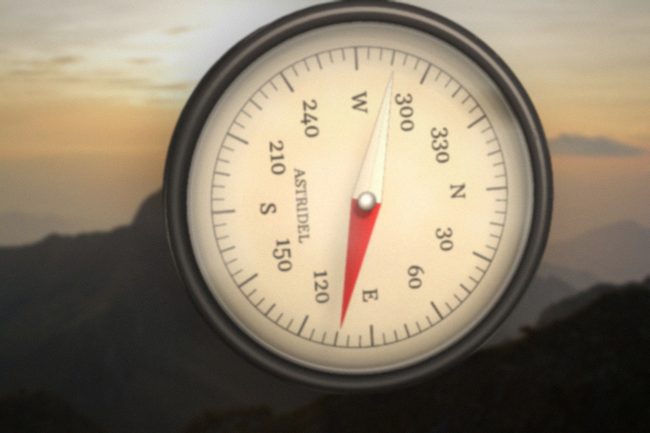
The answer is 105 °
